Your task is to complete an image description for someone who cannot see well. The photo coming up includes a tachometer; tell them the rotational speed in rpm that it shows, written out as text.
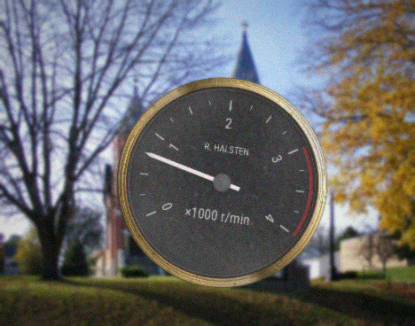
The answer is 750 rpm
